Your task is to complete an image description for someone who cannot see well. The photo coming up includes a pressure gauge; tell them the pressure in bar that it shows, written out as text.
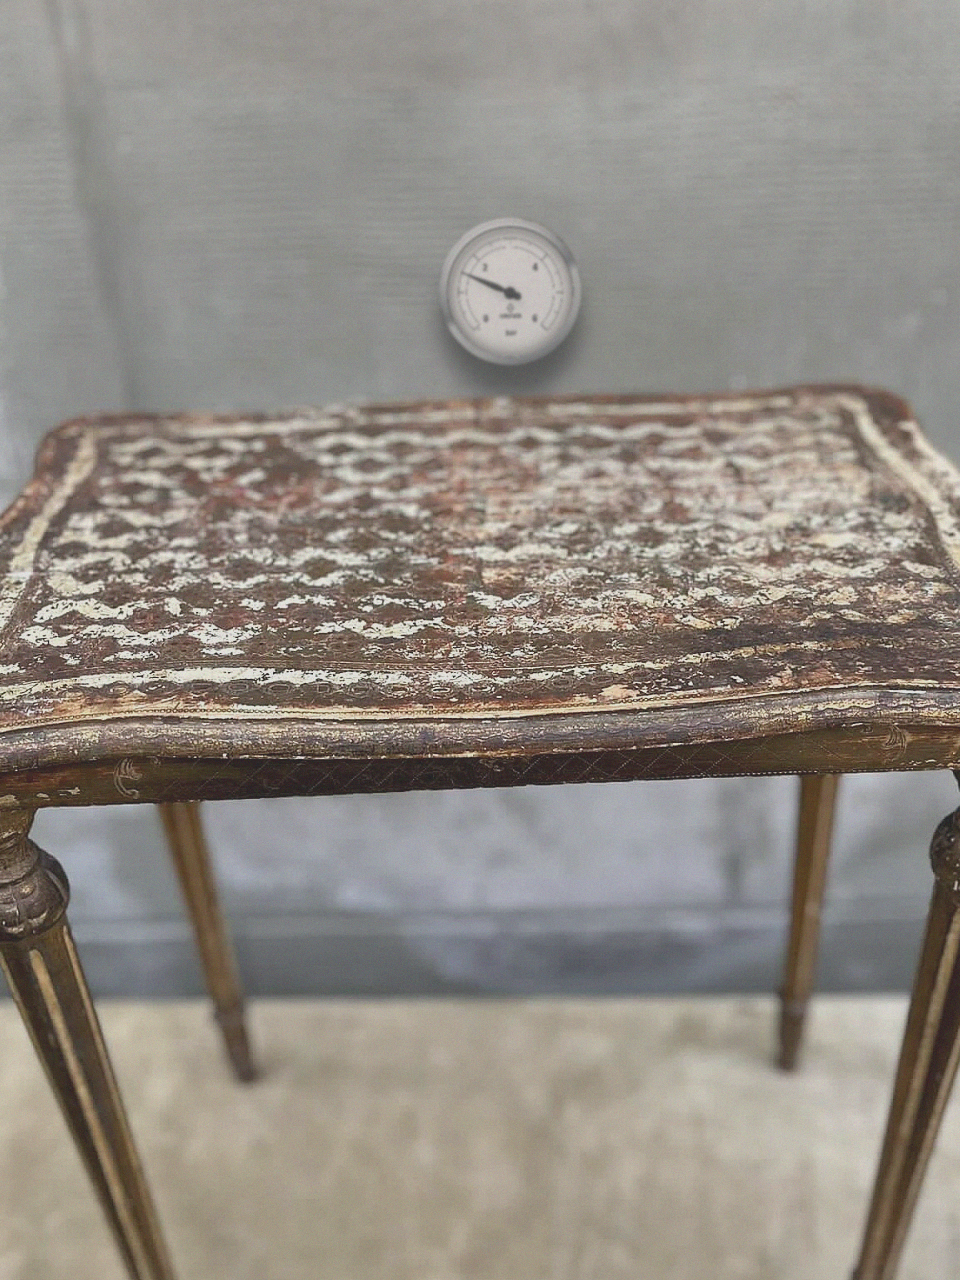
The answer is 1.5 bar
